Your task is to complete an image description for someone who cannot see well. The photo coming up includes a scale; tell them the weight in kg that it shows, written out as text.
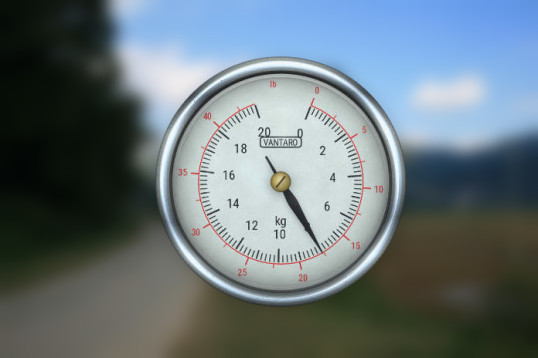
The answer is 8 kg
